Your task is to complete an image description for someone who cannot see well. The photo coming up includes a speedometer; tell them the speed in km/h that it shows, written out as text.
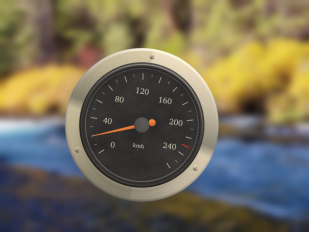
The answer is 20 km/h
